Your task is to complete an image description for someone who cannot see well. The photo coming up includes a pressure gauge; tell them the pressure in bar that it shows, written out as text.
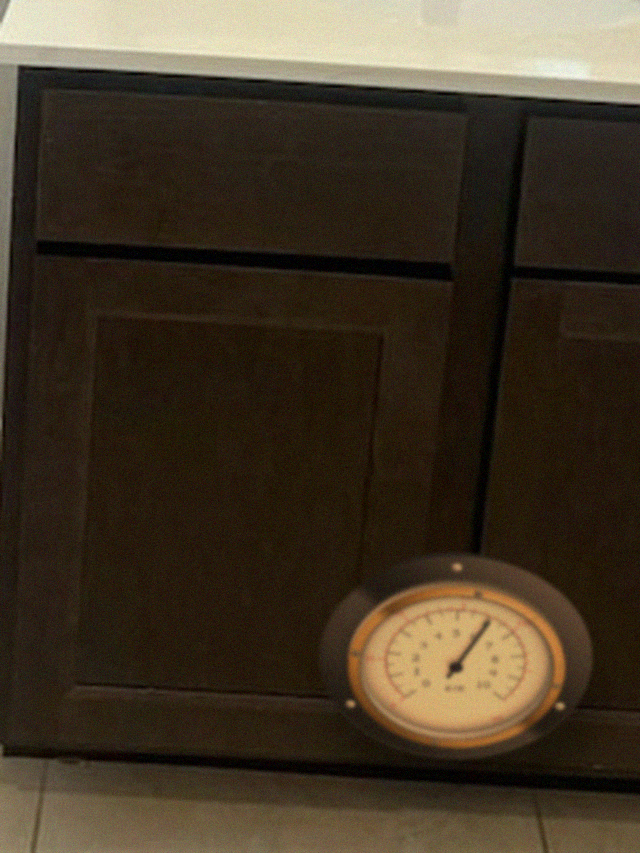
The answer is 6 bar
